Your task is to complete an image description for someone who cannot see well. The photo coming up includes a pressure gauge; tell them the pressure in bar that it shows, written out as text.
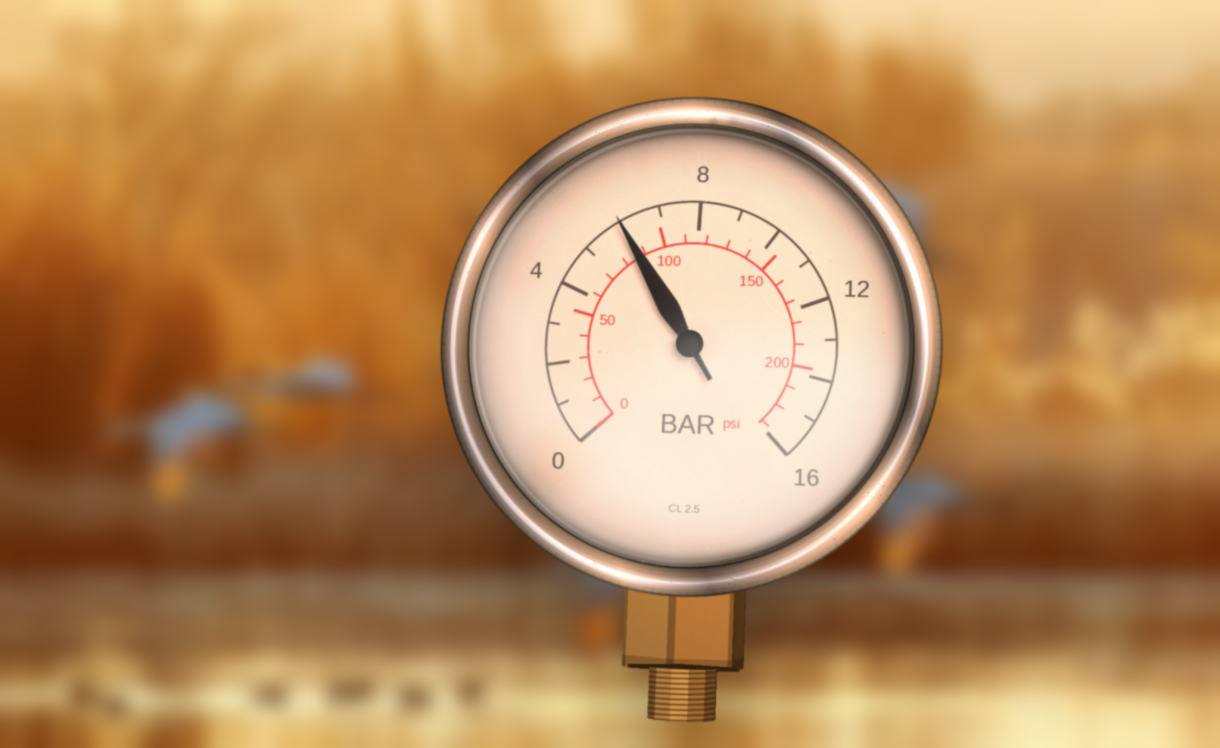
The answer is 6 bar
